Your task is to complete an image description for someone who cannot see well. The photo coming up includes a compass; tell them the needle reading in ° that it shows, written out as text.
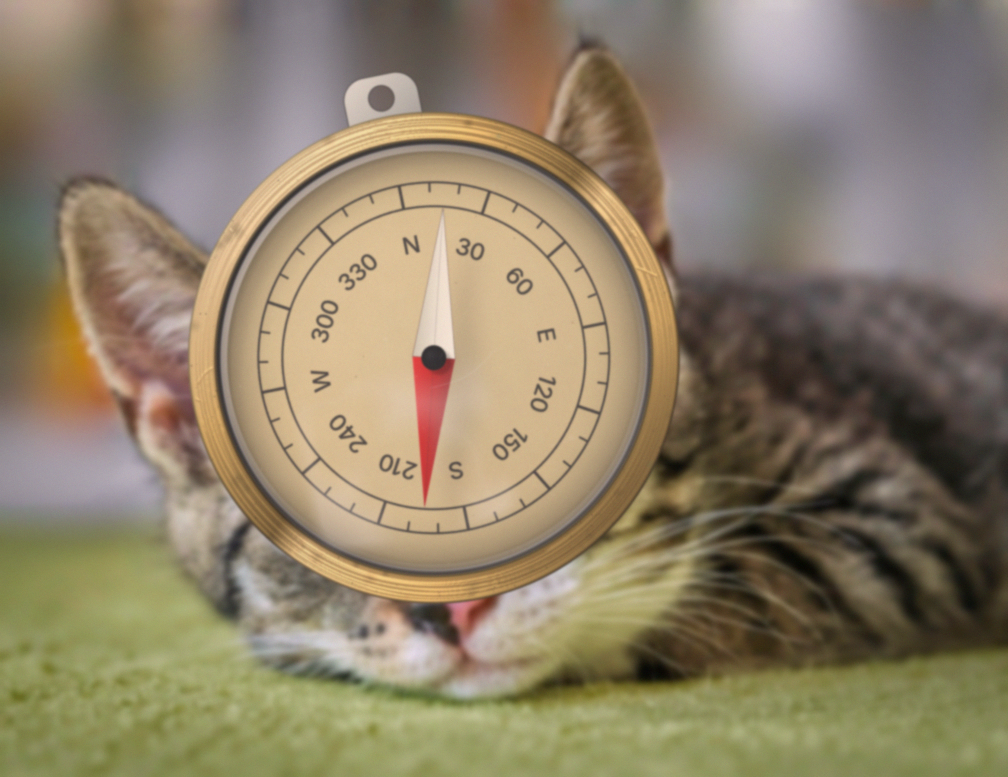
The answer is 195 °
